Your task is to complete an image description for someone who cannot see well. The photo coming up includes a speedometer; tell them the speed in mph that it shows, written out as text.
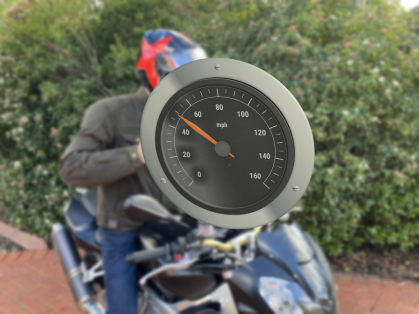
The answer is 50 mph
